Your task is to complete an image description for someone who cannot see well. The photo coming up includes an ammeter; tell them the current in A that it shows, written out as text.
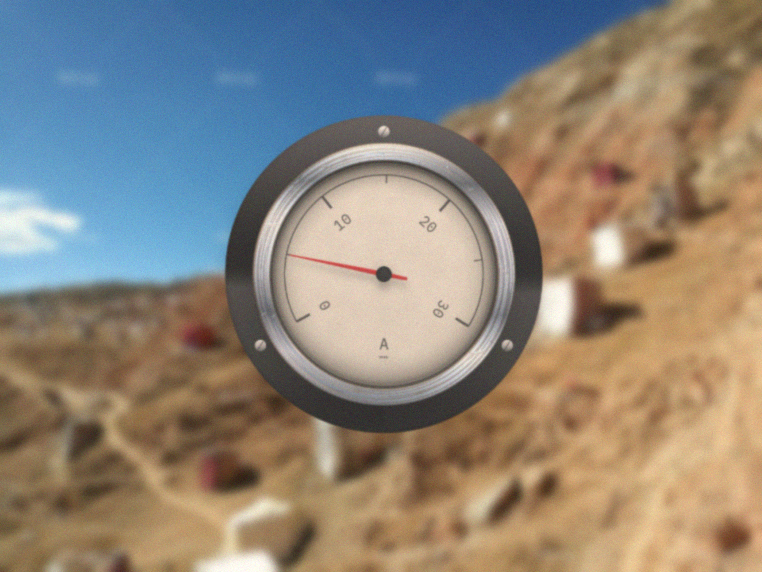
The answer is 5 A
